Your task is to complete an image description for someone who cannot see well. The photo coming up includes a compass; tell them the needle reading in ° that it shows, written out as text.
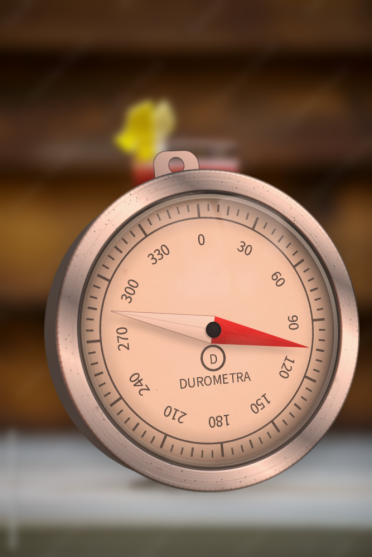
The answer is 105 °
